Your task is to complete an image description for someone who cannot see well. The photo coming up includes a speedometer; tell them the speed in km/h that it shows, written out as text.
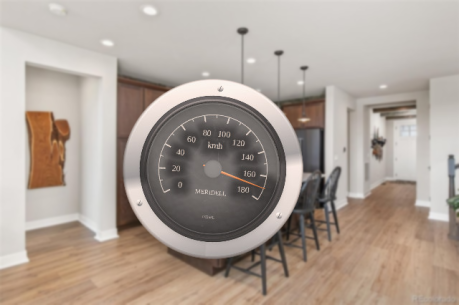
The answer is 170 km/h
